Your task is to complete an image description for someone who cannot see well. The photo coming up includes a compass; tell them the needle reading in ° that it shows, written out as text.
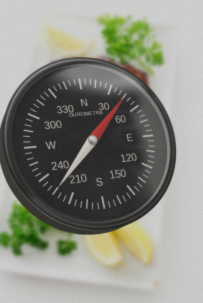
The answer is 45 °
